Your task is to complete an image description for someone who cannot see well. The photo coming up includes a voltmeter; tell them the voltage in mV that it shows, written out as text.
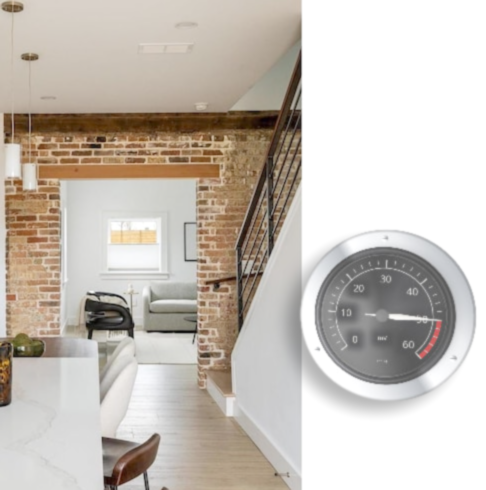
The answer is 50 mV
